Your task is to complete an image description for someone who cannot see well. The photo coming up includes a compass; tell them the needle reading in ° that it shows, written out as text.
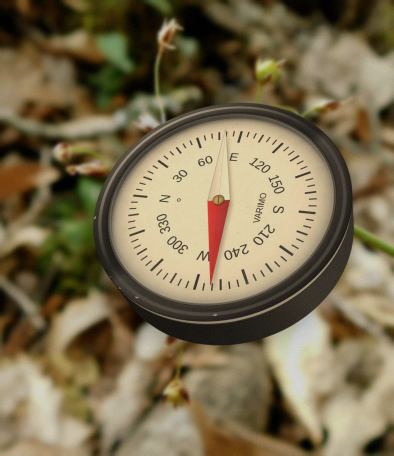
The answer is 260 °
